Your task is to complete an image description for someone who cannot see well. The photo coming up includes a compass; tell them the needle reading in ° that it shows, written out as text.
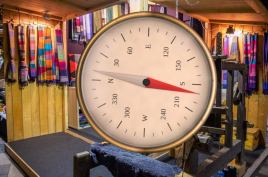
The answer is 190 °
